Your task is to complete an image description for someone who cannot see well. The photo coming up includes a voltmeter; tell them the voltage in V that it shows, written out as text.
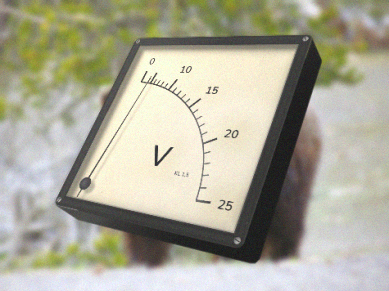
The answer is 5 V
